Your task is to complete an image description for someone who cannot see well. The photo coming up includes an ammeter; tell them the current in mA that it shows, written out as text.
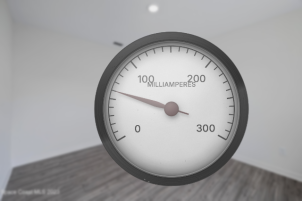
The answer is 60 mA
